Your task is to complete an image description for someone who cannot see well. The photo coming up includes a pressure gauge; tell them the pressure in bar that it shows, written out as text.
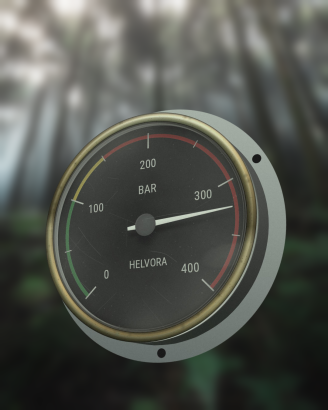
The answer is 325 bar
